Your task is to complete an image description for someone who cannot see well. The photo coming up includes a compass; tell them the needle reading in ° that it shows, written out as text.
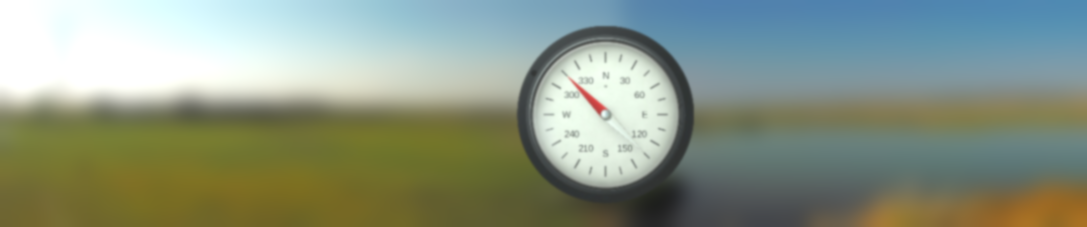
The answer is 315 °
